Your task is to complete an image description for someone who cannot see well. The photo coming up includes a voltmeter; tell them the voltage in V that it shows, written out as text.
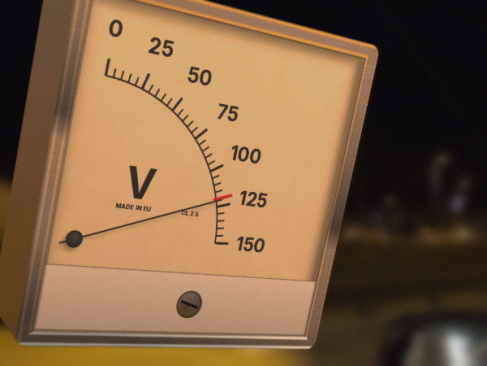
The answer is 120 V
